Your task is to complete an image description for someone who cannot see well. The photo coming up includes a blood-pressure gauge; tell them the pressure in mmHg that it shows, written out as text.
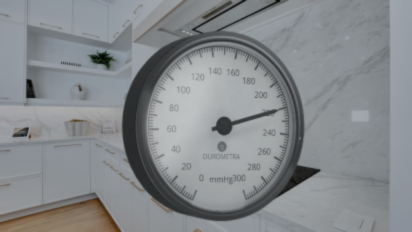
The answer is 220 mmHg
